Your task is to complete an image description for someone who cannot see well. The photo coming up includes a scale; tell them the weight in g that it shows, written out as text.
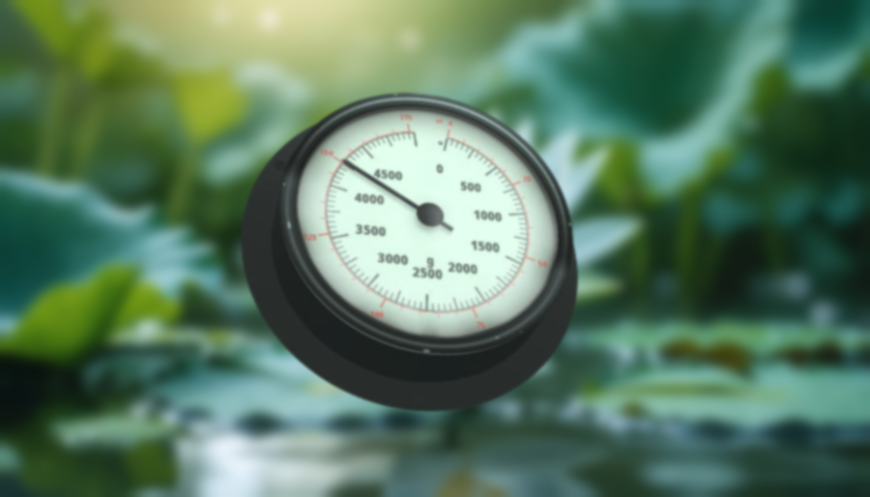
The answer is 4250 g
